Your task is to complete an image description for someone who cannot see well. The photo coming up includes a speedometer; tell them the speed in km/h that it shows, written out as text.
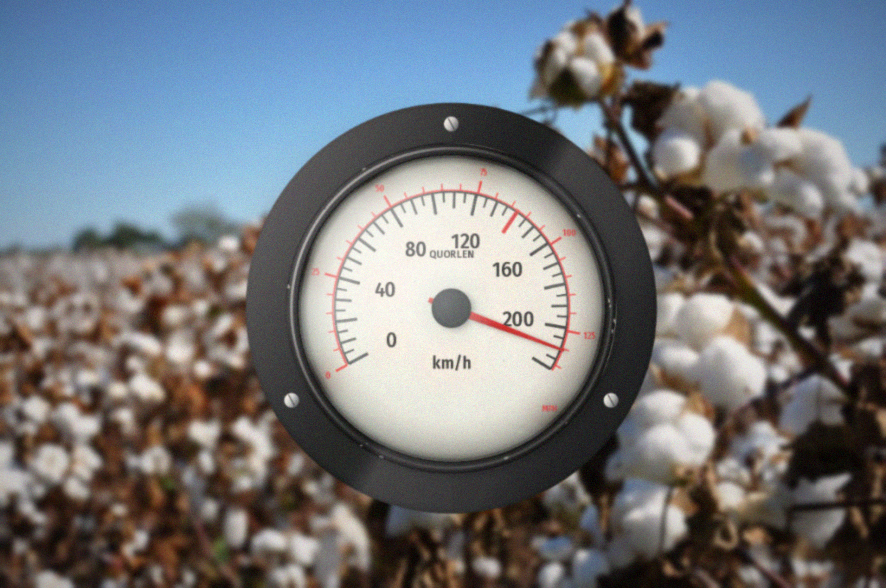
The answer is 210 km/h
